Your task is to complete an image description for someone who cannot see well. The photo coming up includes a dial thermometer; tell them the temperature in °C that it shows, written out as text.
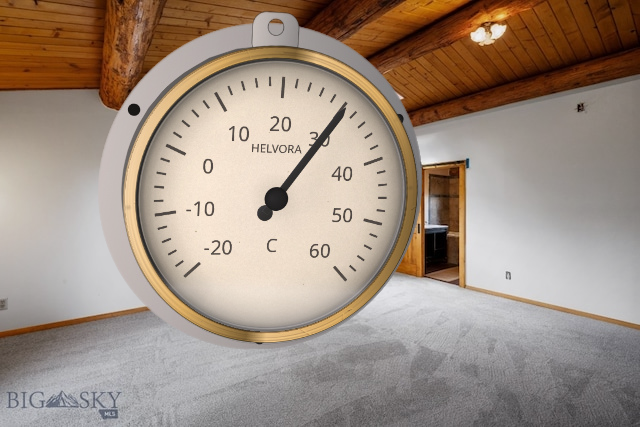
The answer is 30 °C
